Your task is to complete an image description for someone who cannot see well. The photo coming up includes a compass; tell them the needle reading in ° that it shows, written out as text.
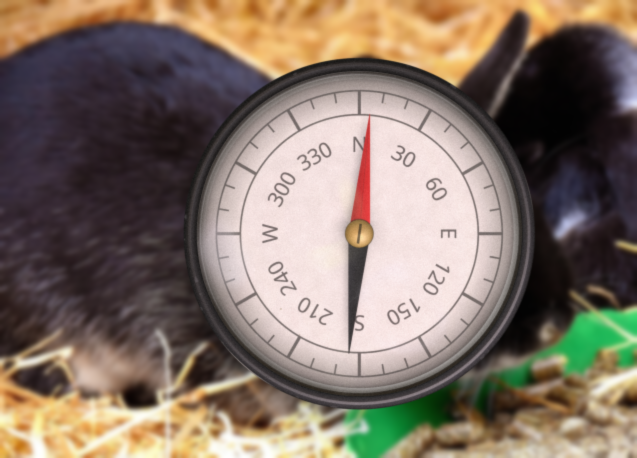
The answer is 5 °
